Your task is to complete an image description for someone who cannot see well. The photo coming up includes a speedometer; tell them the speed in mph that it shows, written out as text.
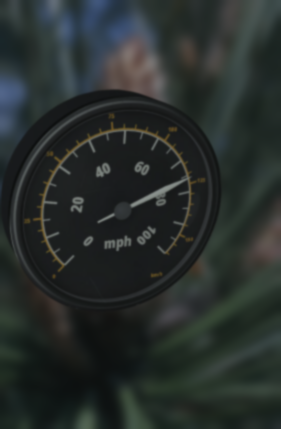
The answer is 75 mph
